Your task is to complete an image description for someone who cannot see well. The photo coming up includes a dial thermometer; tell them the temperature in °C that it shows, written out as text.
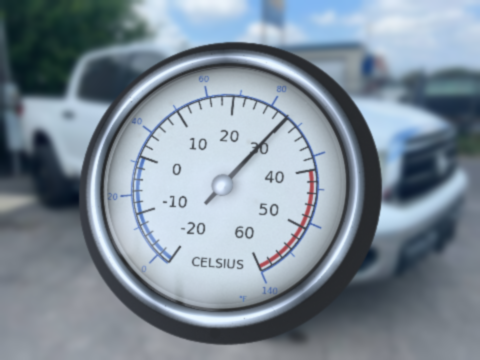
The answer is 30 °C
